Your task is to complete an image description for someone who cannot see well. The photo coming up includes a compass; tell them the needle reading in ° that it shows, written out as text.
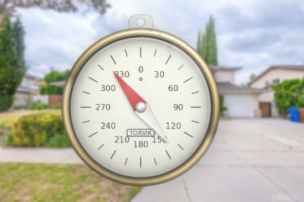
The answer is 322.5 °
